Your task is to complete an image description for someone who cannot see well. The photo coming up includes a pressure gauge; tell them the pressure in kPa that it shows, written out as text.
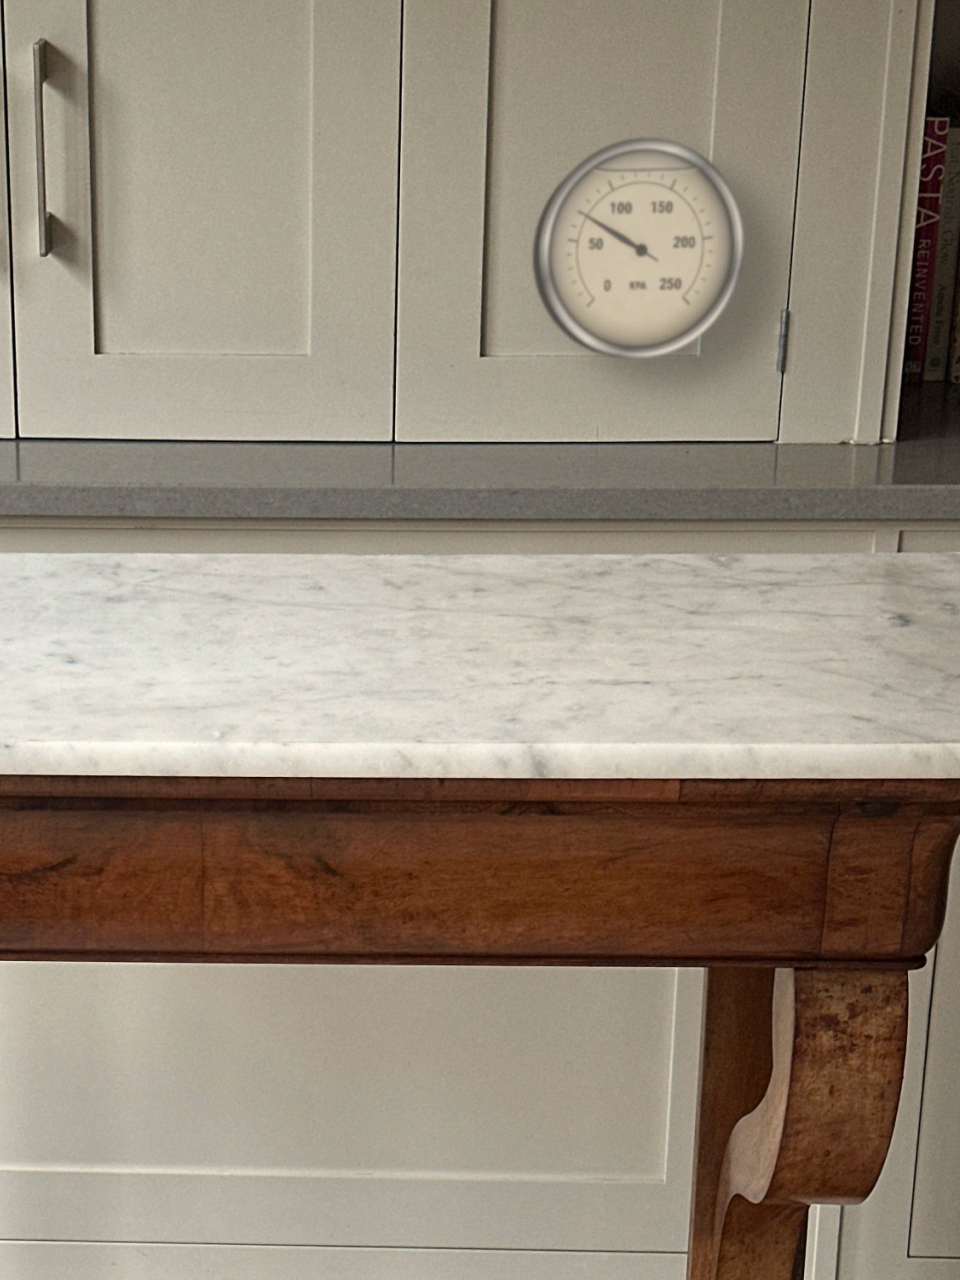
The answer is 70 kPa
